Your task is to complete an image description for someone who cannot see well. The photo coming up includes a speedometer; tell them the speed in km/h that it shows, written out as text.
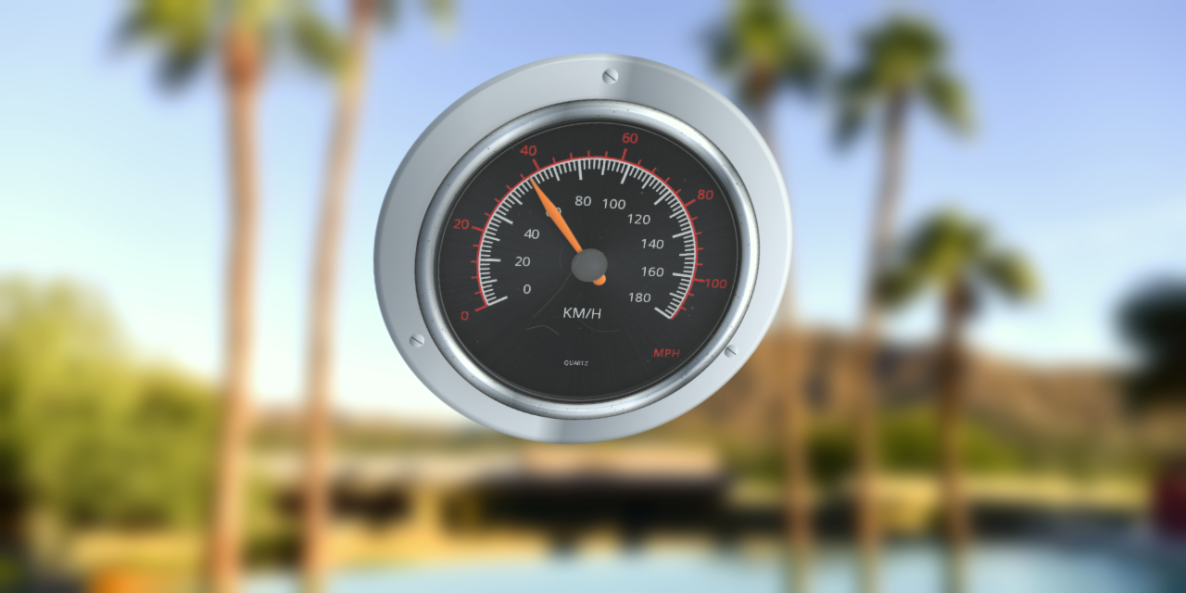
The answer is 60 km/h
